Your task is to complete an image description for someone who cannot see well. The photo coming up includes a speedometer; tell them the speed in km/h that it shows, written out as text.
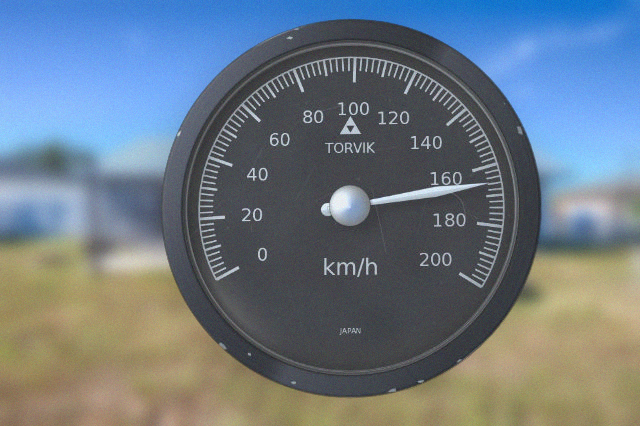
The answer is 166 km/h
